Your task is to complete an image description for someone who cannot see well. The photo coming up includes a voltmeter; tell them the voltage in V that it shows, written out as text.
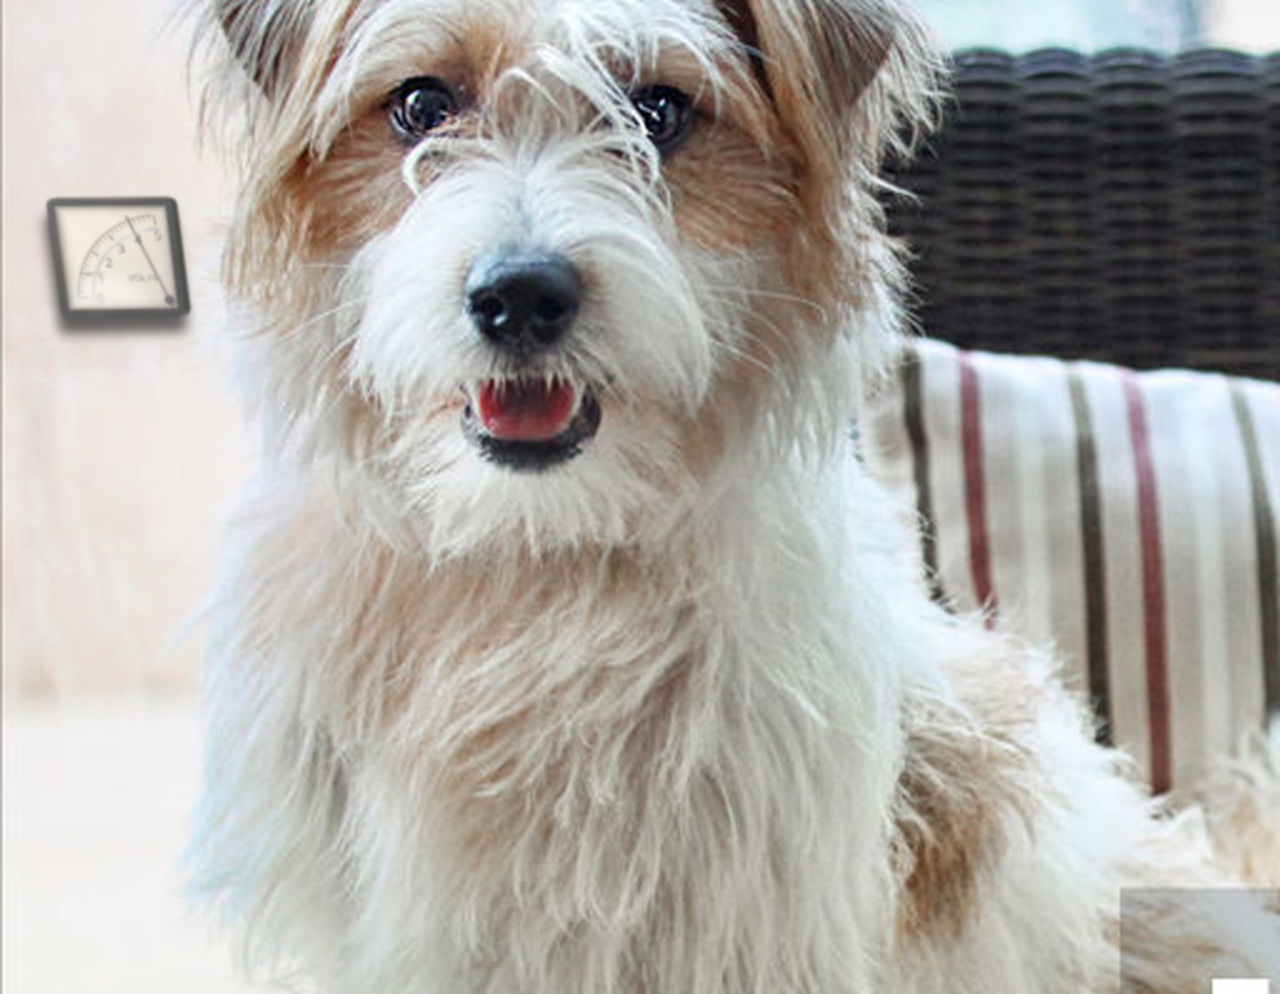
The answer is 4 V
